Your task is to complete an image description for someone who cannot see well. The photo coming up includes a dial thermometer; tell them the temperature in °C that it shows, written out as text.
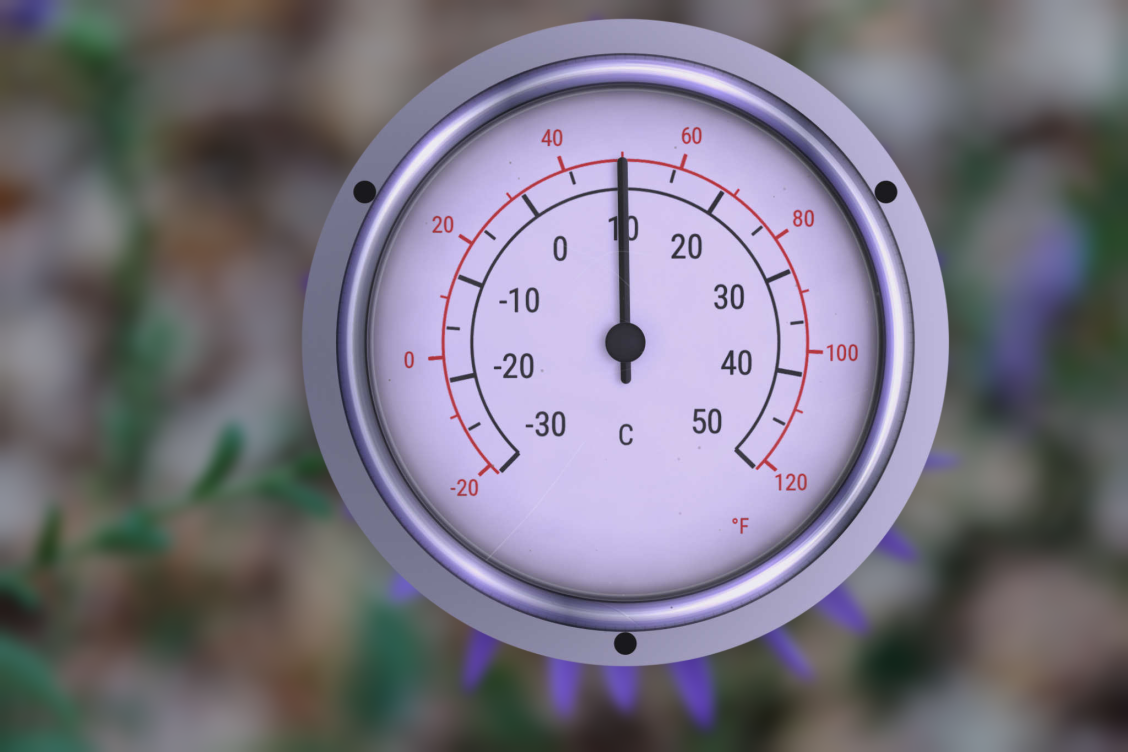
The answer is 10 °C
